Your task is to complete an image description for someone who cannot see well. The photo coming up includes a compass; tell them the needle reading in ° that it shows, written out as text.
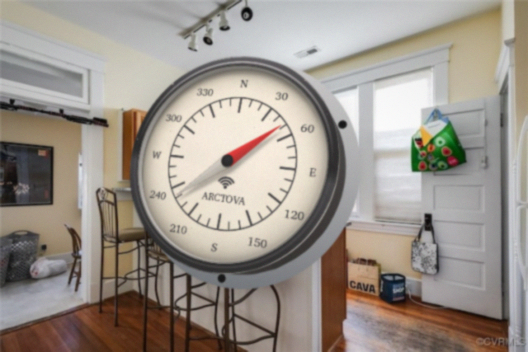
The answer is 50 °
